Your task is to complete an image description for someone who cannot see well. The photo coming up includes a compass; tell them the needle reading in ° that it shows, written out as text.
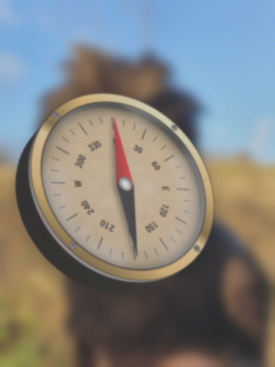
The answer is 0 °
